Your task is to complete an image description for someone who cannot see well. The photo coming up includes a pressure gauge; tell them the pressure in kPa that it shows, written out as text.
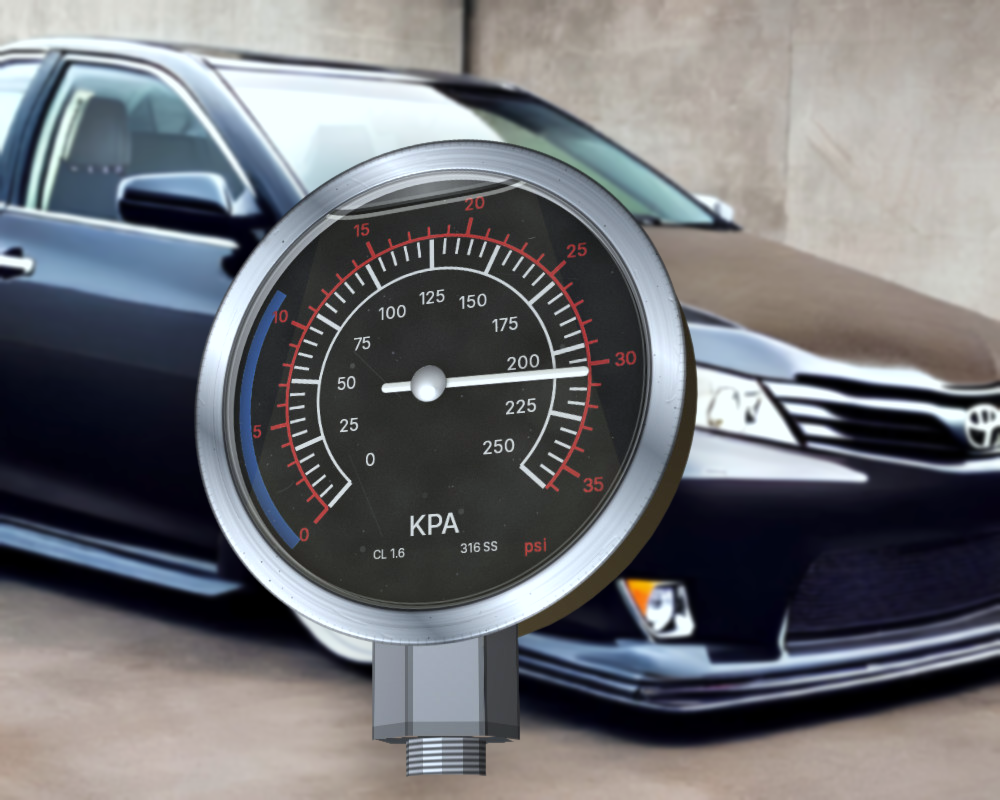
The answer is 210 kPa
